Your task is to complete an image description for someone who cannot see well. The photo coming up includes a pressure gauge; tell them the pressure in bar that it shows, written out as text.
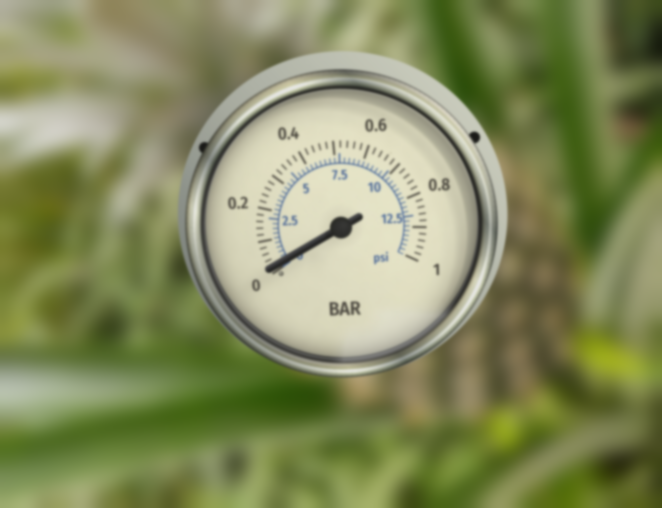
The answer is 0.02 bar
